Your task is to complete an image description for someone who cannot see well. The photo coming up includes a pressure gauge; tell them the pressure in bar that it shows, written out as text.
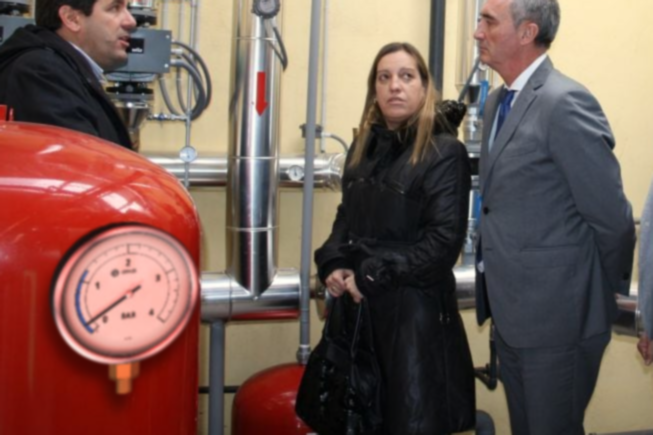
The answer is 0.2 bar
